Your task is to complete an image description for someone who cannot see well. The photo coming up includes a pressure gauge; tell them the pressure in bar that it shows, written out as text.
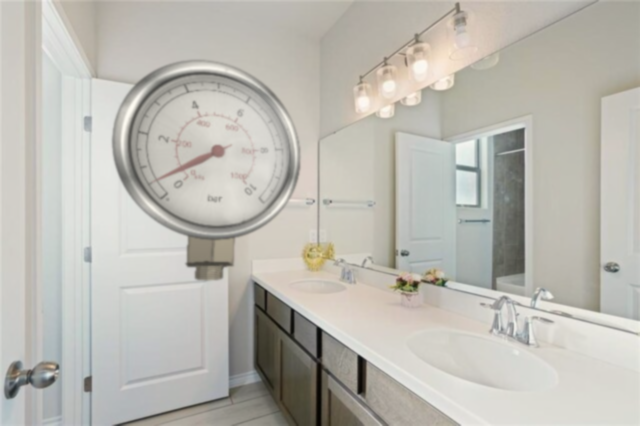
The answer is 0.5 bar
